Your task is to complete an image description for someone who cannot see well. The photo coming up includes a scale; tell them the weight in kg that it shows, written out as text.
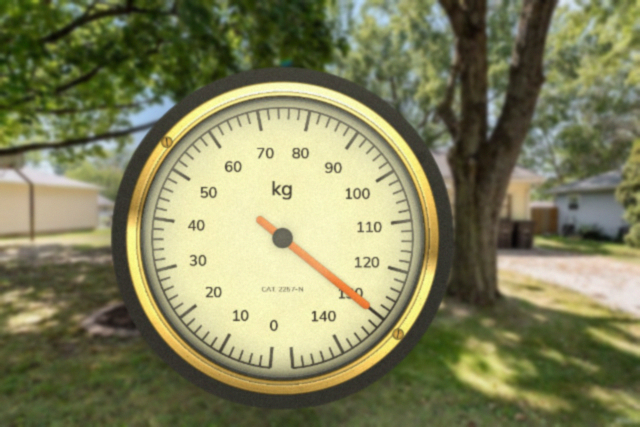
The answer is 130 kg
